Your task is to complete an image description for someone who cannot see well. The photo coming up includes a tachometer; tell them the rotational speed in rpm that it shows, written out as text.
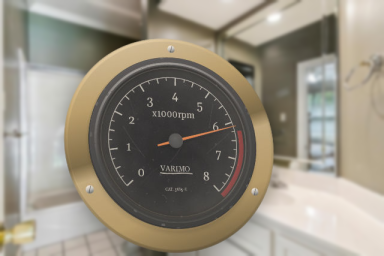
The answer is 6125 rpm
